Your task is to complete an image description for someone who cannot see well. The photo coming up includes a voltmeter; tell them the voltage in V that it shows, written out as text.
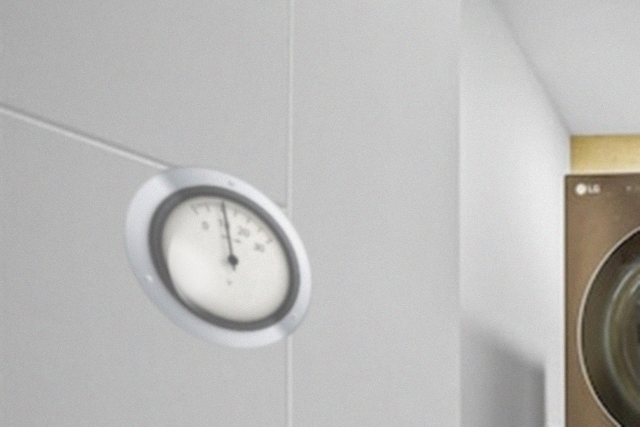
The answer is 10 V
